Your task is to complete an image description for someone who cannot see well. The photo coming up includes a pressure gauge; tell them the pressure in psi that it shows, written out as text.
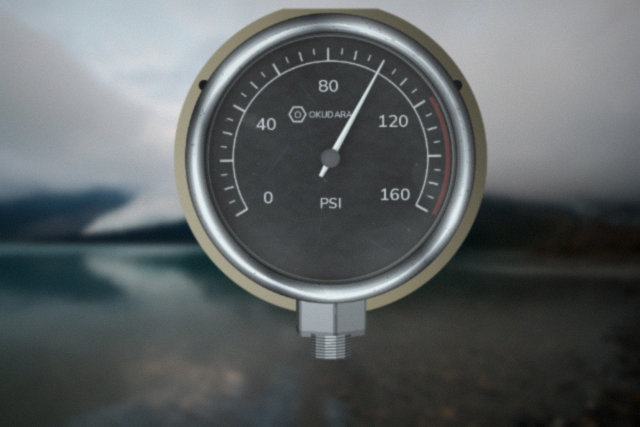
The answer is 100 psi
